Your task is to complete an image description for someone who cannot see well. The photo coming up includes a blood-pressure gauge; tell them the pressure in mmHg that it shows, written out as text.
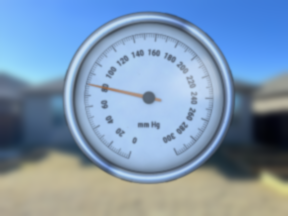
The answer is 80 mmHg
